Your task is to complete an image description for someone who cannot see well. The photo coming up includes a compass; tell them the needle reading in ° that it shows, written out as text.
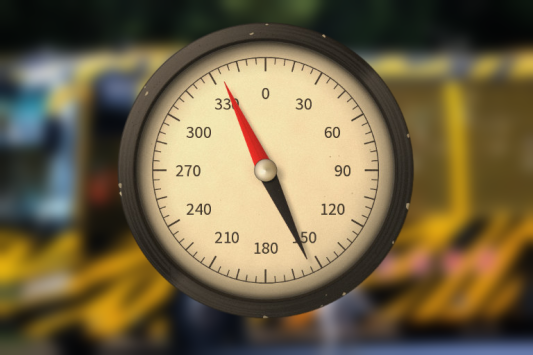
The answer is 335 °
